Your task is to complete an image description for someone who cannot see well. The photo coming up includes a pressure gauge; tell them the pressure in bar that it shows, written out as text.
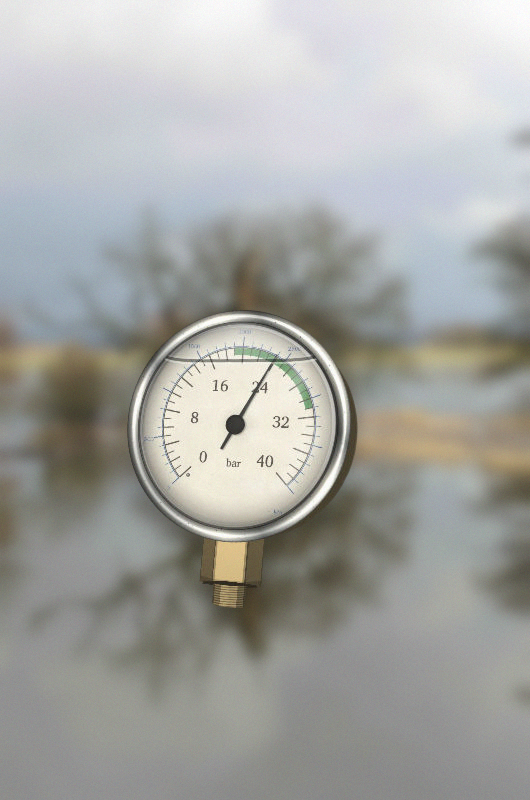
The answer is 24 bar
